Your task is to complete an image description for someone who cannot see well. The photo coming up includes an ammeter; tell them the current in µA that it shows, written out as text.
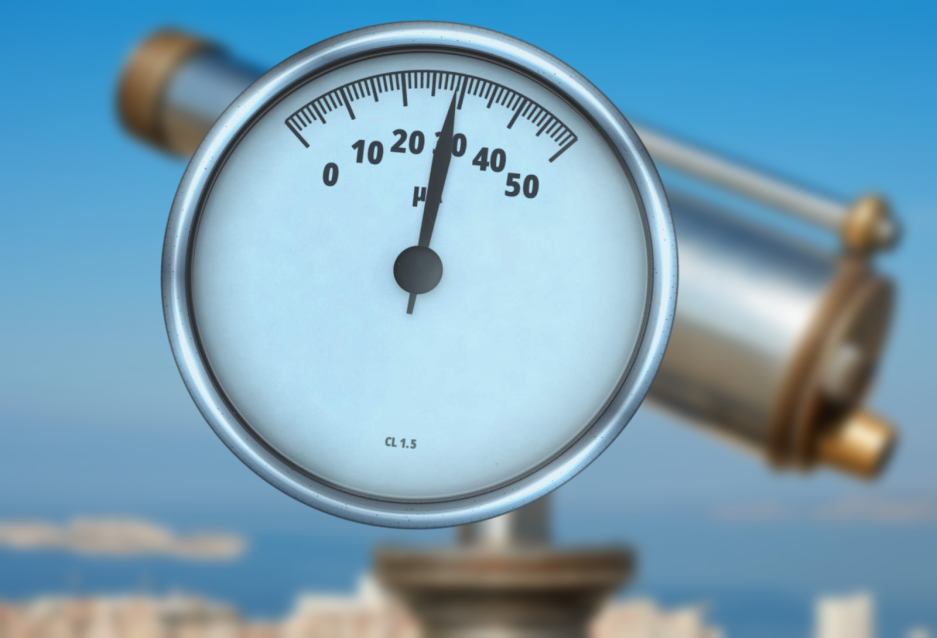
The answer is 29 µA
